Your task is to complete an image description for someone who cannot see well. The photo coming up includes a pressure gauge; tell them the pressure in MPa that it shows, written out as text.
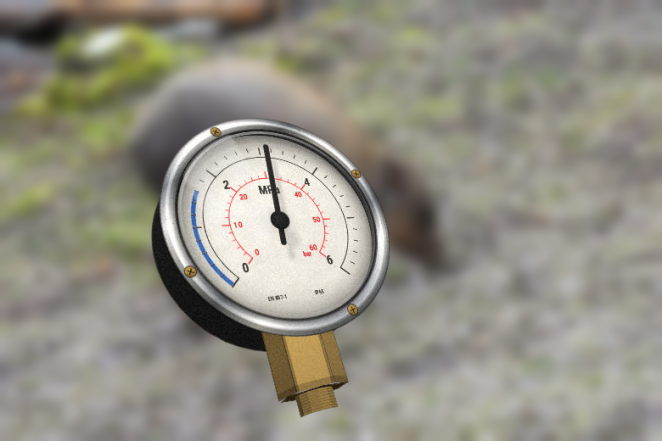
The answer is 3.1 MPa
